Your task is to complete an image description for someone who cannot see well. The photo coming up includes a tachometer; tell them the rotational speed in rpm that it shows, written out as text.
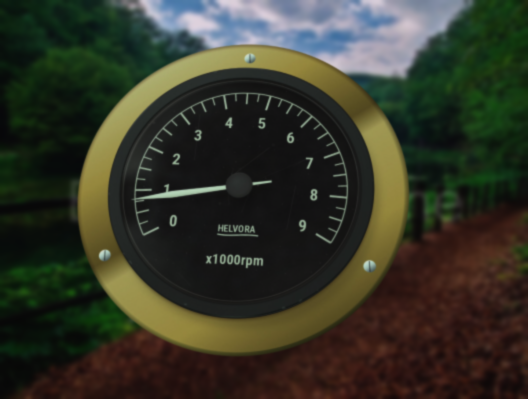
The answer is 750 rpm
